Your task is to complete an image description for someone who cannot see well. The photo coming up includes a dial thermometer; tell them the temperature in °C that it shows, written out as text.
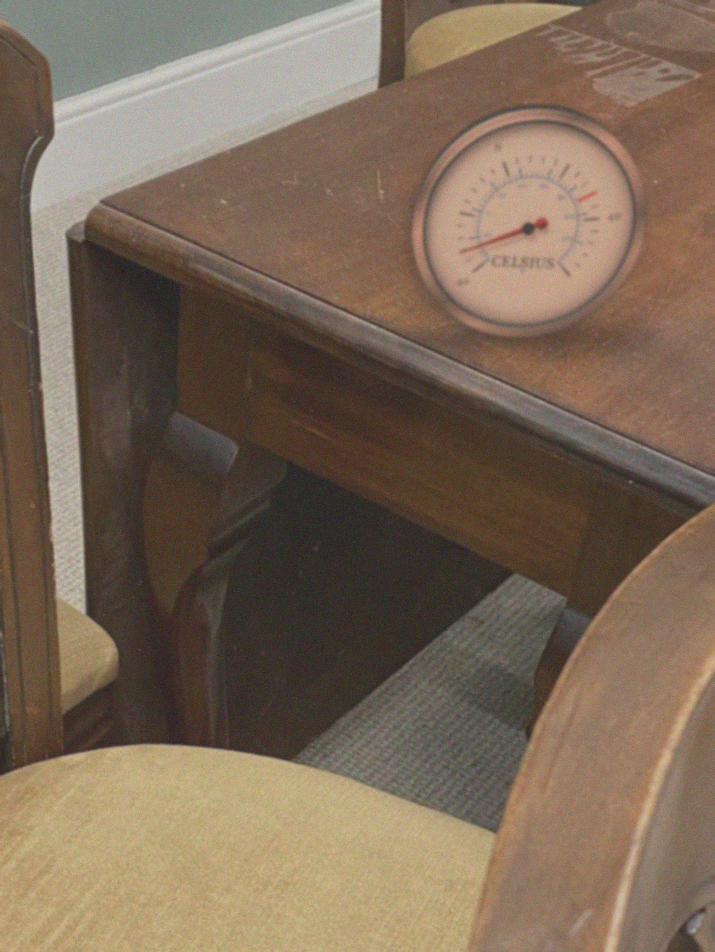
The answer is -32 °C
